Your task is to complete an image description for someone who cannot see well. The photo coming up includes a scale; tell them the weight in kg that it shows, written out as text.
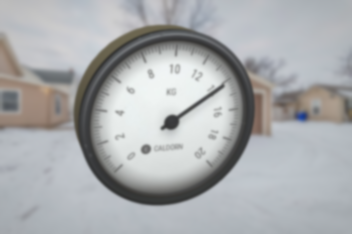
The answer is 14 kg
